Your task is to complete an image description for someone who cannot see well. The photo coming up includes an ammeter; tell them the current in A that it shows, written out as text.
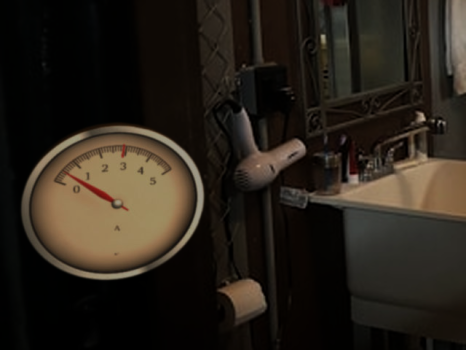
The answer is 0.5 A
